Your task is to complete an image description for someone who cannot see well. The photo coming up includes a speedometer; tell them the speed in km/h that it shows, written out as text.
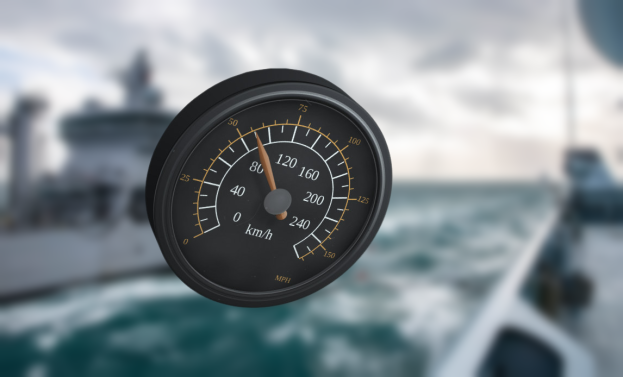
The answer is 90 km/h
